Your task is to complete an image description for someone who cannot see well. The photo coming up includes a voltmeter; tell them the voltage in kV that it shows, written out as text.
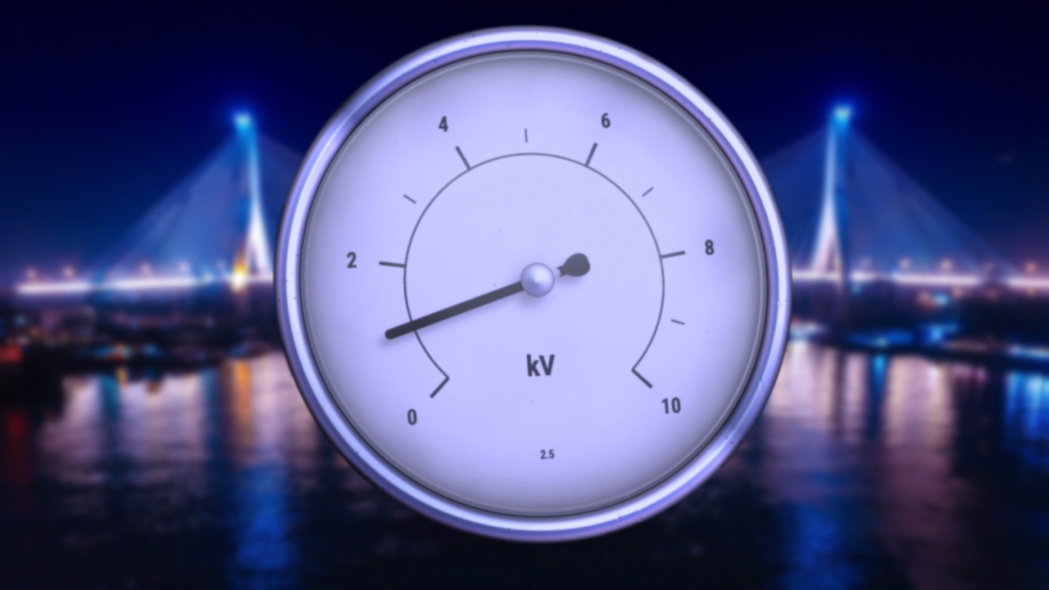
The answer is 1 kV
